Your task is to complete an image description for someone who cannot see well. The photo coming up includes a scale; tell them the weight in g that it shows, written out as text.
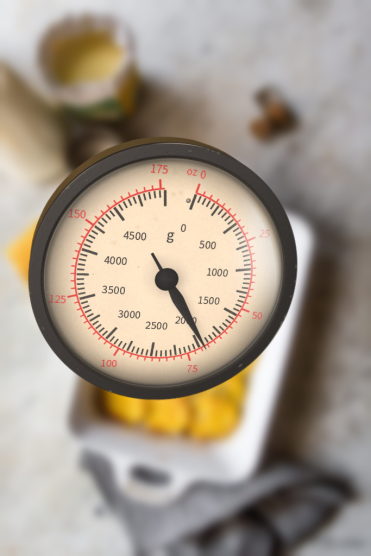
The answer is 1950 g
